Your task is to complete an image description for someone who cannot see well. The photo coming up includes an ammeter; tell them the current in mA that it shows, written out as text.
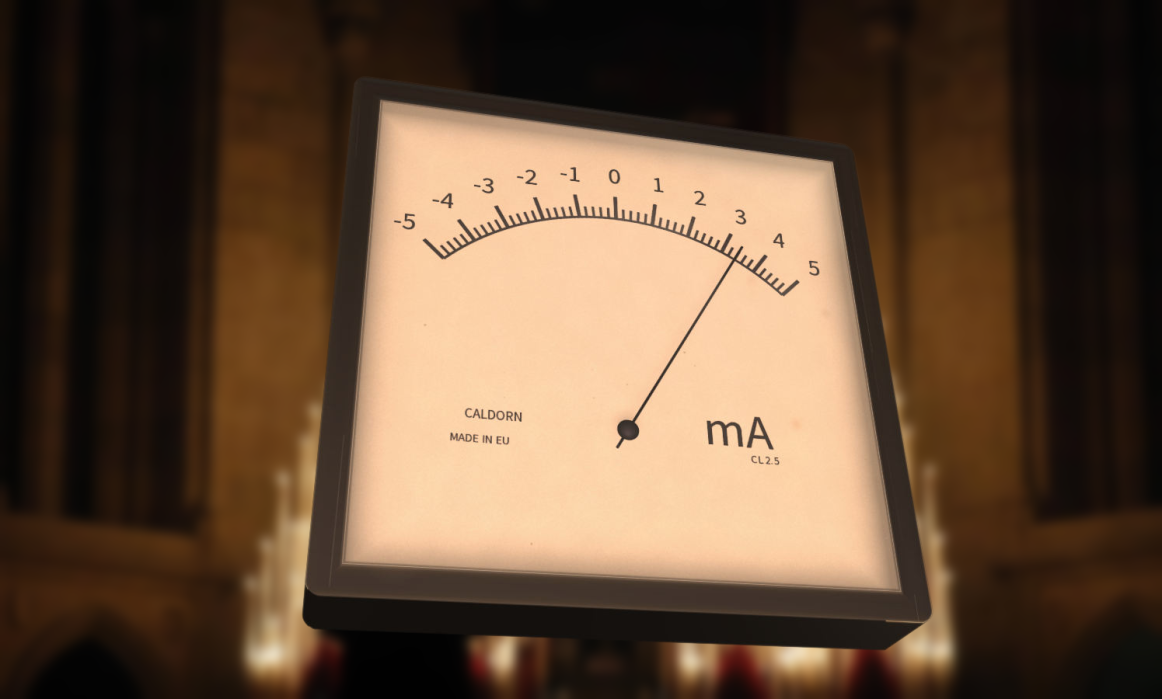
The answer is 3.4 mA
